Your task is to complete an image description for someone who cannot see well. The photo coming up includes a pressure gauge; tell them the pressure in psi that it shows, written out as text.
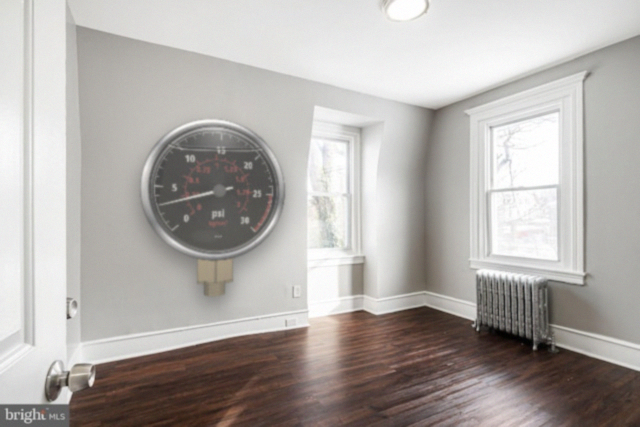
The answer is 3 psi
